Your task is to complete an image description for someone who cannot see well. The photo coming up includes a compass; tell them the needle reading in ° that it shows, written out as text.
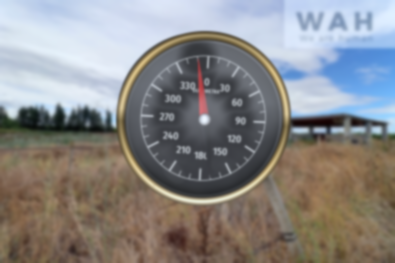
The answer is 350 °
